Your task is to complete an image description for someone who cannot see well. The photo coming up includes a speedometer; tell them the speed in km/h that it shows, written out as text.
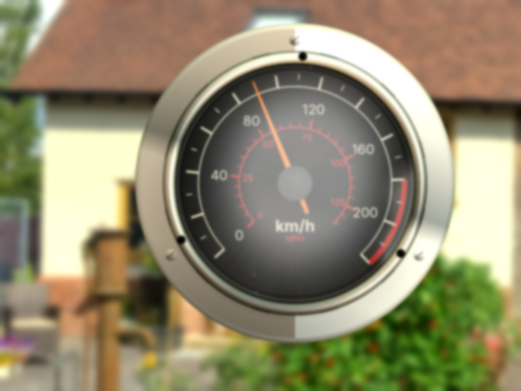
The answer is 90 km/h
